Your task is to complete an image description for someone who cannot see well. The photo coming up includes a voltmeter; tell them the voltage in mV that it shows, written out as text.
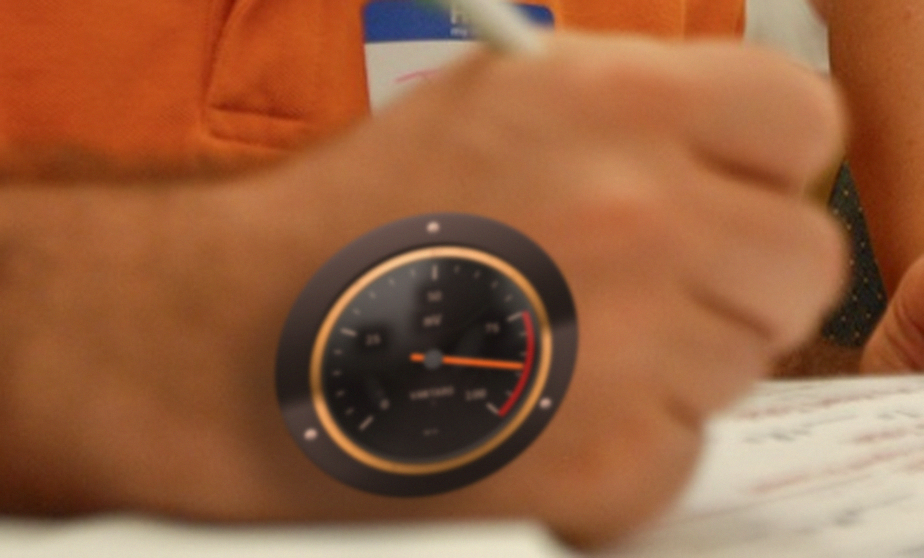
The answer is 87.5 mV
